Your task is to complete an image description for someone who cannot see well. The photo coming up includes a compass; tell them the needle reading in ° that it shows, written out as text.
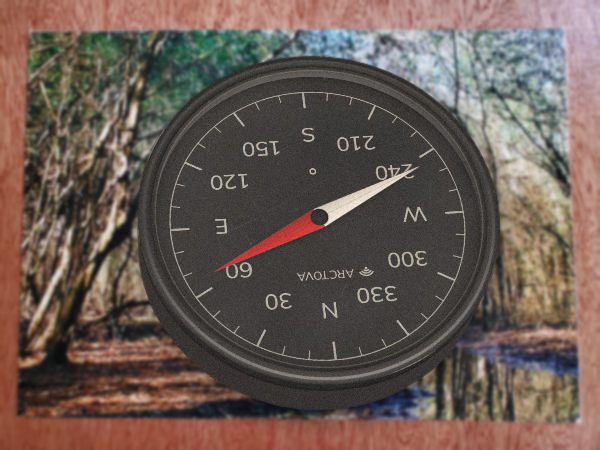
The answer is 65 °
